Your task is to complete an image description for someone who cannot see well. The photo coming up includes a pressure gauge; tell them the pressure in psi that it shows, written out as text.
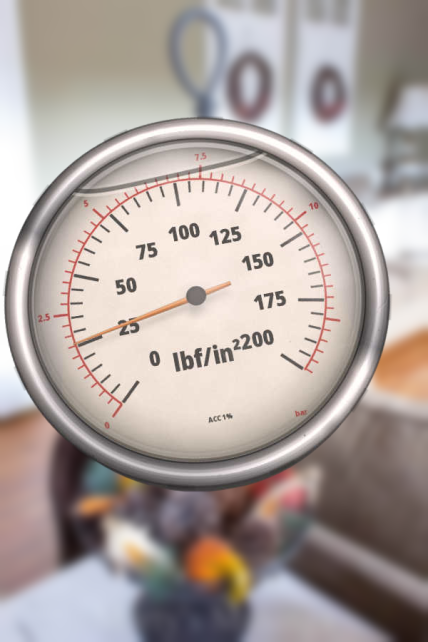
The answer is 25 psi
